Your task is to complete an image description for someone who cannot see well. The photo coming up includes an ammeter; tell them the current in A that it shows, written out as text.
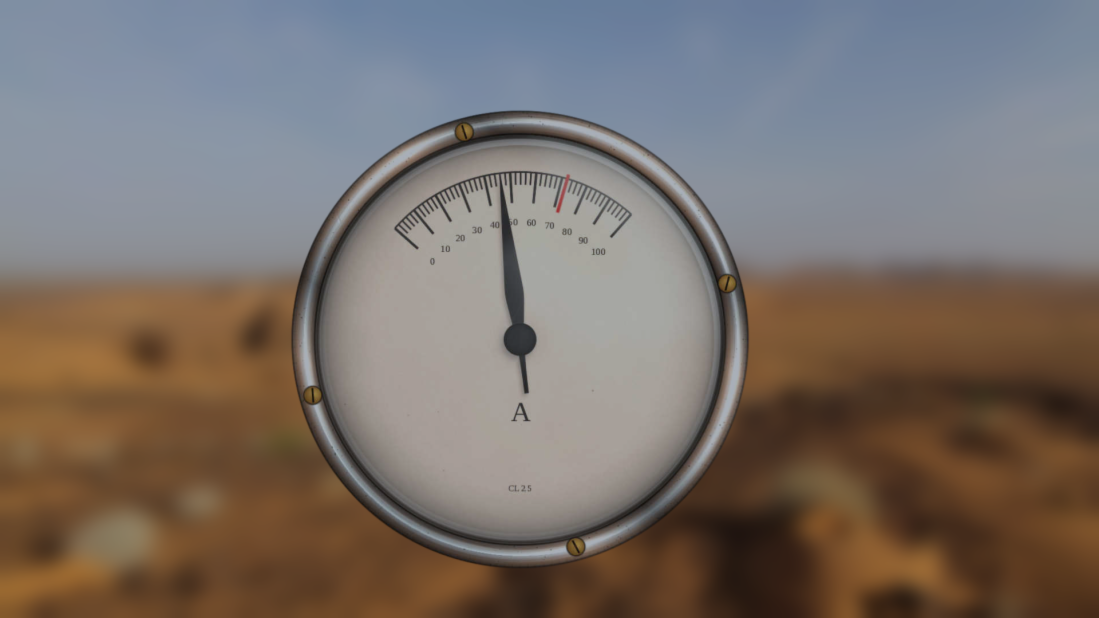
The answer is 46 A
